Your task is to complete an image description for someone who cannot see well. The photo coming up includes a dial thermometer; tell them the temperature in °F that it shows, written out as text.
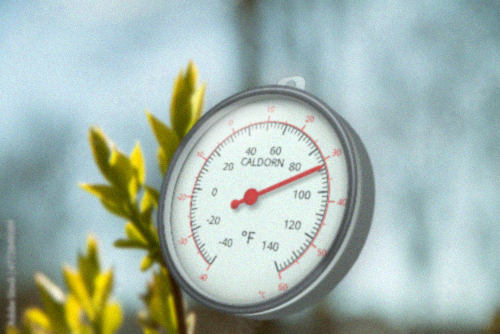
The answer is 90 °F
